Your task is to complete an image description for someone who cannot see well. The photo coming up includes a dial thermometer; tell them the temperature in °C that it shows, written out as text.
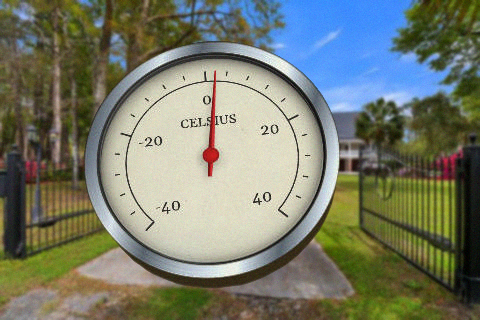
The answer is 2 °C
